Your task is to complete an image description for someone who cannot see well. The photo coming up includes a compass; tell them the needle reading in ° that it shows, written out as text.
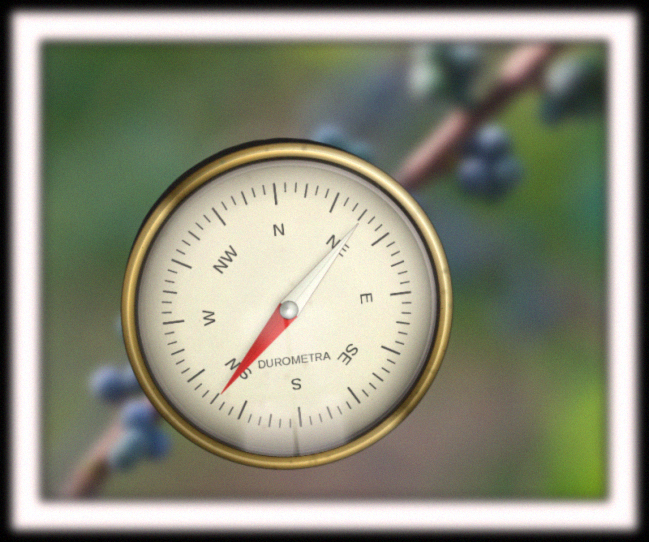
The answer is 225 °
